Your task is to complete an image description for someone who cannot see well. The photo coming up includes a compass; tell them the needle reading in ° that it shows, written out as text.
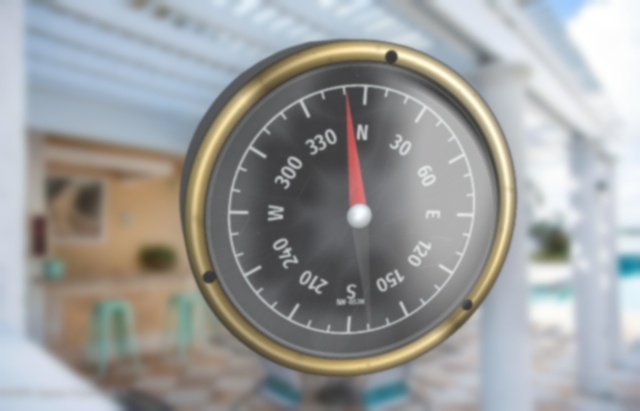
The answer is 350 °
